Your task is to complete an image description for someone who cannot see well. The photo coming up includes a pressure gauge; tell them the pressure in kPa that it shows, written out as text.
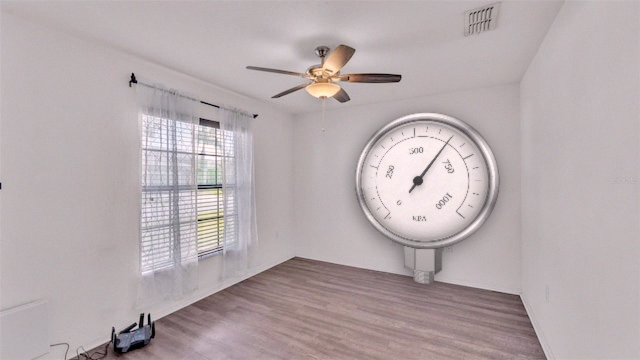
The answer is 650 kPa
